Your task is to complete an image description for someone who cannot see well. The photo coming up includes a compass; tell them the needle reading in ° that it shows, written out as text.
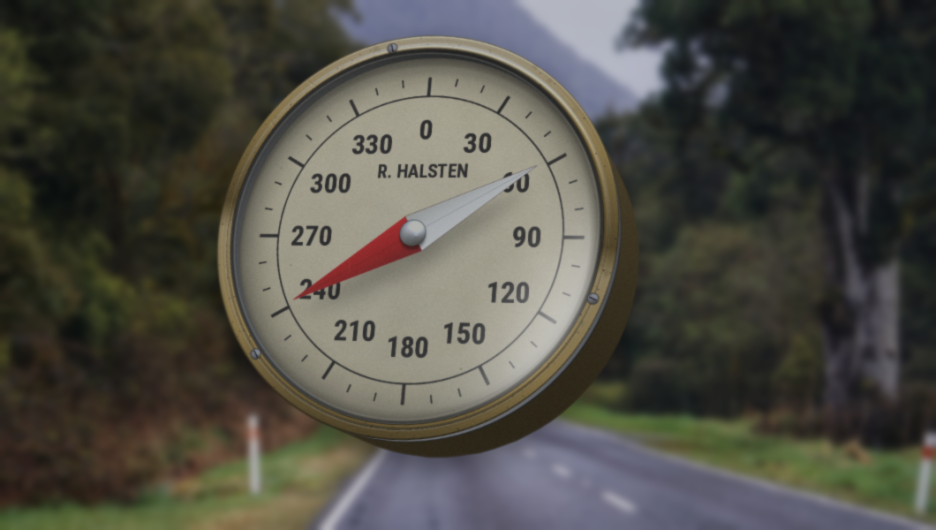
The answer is 240 °
